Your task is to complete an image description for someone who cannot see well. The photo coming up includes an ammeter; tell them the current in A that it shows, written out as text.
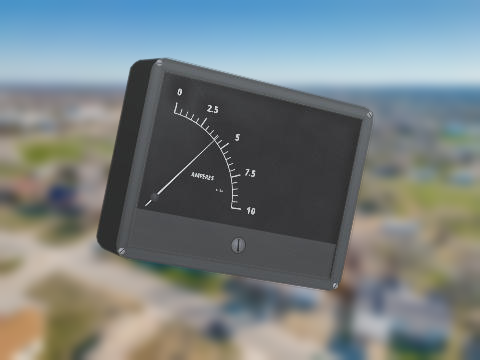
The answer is 4 A
